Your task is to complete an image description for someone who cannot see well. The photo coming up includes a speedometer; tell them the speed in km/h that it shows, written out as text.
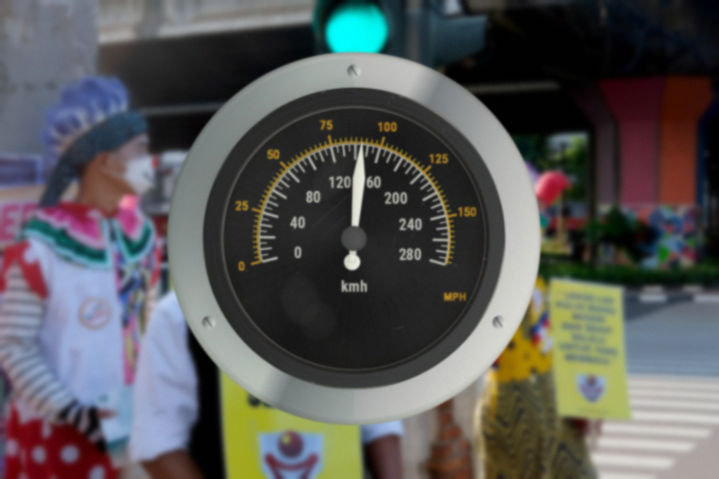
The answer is 145 km/h
